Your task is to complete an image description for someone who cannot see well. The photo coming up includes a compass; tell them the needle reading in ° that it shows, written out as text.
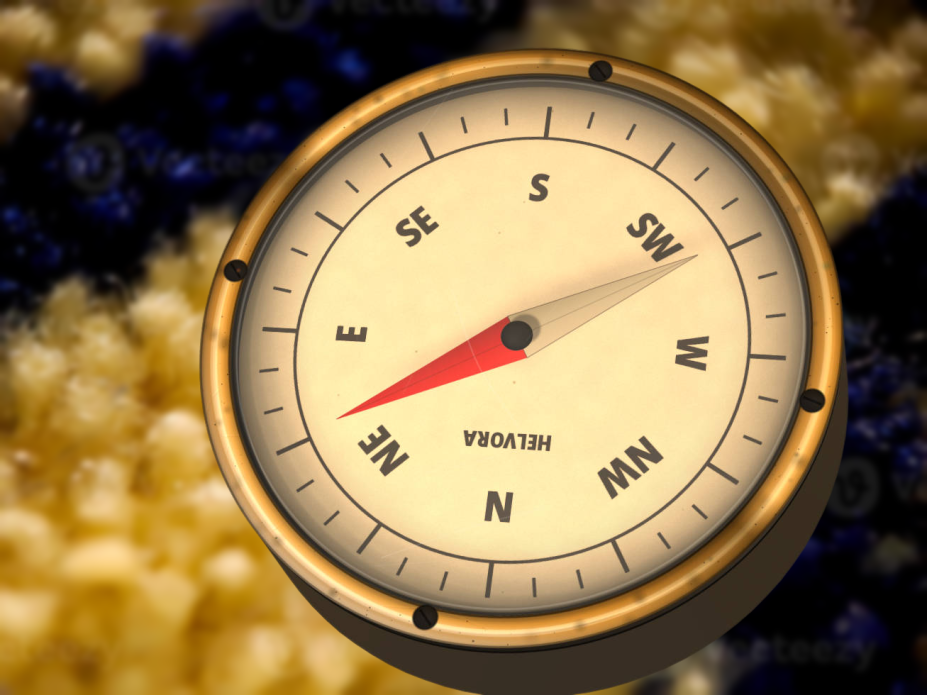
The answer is 60 °
